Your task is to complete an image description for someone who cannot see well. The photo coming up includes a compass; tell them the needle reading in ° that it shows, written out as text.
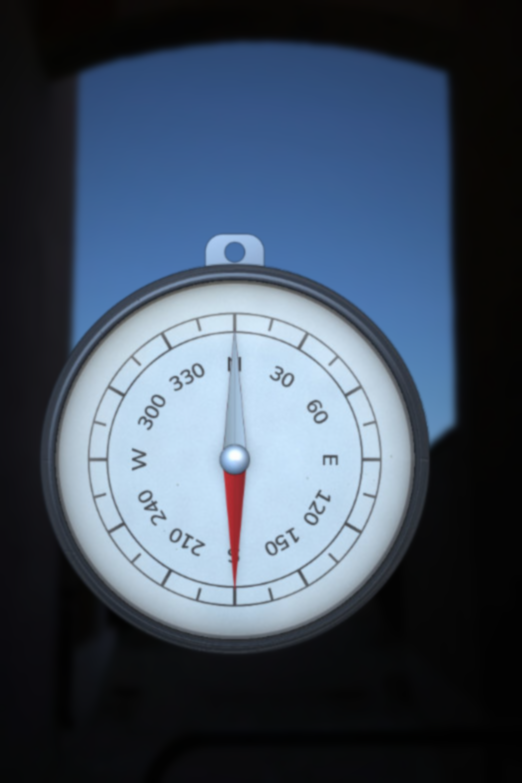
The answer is 180 °
